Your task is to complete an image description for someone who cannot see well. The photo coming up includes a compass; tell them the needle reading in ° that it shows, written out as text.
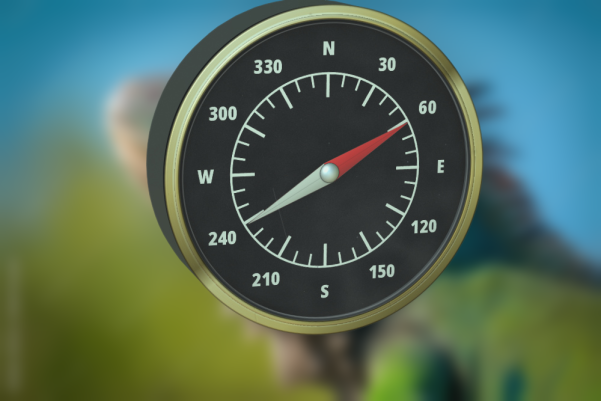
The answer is 60 °
